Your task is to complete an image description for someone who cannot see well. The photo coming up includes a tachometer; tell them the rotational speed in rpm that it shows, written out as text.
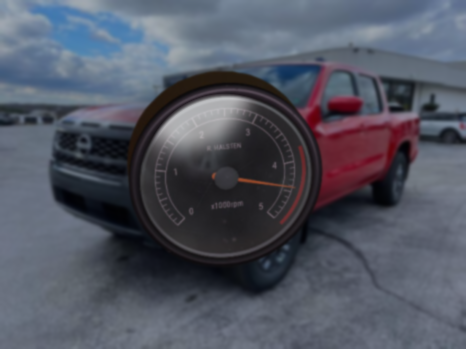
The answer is 4400 rpm
